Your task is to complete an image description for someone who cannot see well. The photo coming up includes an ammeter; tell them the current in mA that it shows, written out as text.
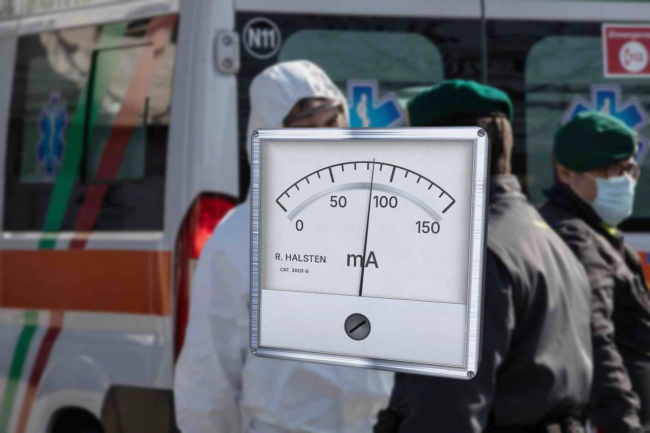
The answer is 85 mA
